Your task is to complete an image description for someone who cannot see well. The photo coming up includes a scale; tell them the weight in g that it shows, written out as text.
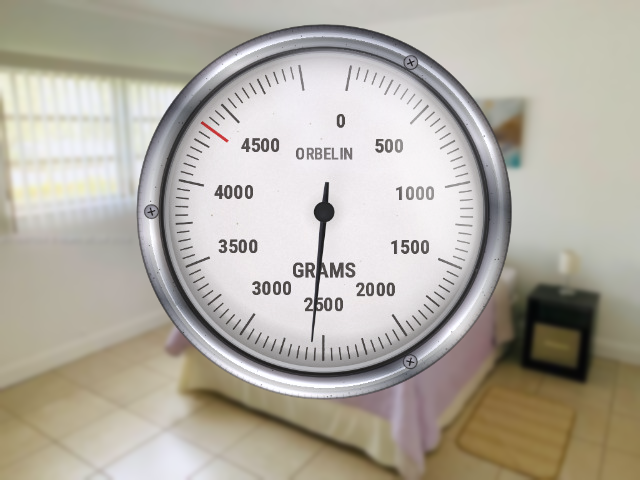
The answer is 2575 g
